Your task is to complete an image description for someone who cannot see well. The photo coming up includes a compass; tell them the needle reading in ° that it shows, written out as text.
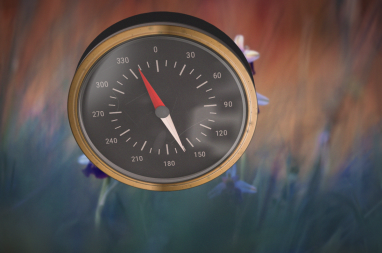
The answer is 340 °
